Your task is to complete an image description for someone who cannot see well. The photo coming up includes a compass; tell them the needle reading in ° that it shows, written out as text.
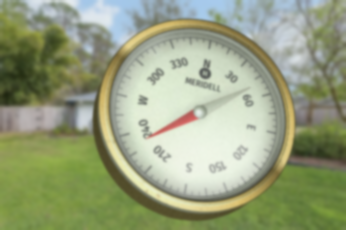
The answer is 230 °
